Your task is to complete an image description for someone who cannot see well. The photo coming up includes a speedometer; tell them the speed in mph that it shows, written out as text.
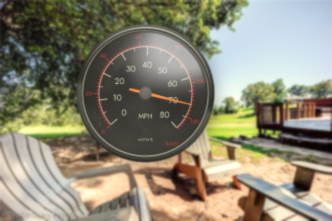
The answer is 70 mph
